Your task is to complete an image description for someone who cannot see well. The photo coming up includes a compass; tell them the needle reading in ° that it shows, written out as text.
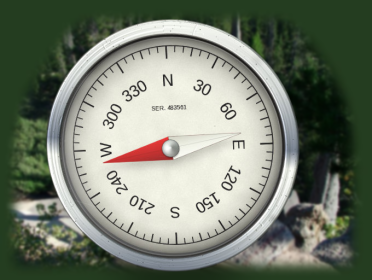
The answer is 260 °
